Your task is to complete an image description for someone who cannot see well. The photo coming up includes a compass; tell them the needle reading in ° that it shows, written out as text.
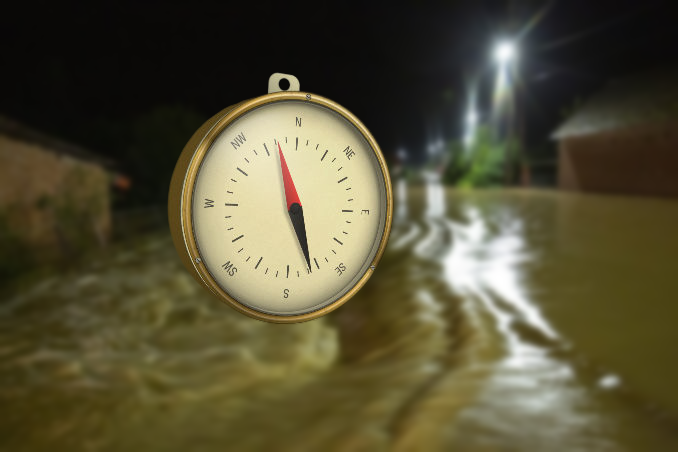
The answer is 340 °
